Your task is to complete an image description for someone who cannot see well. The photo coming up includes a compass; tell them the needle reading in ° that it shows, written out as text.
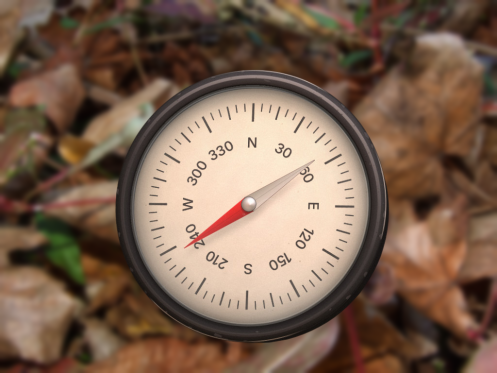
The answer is 235 °
